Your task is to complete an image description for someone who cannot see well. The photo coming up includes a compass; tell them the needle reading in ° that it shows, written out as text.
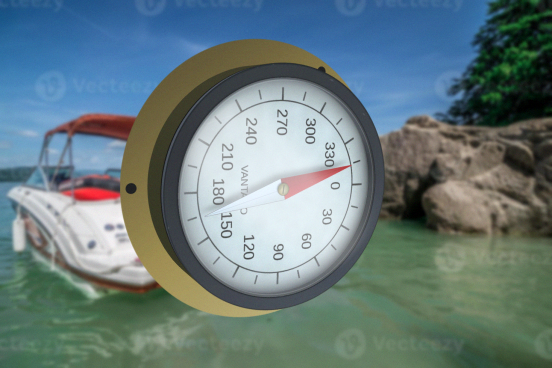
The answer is 345 °
